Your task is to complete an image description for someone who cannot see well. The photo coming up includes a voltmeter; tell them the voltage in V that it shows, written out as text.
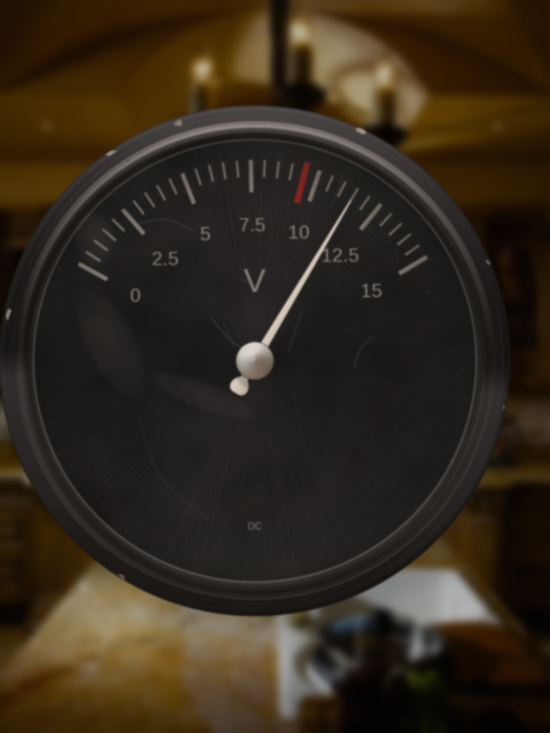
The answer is 11.5 V
